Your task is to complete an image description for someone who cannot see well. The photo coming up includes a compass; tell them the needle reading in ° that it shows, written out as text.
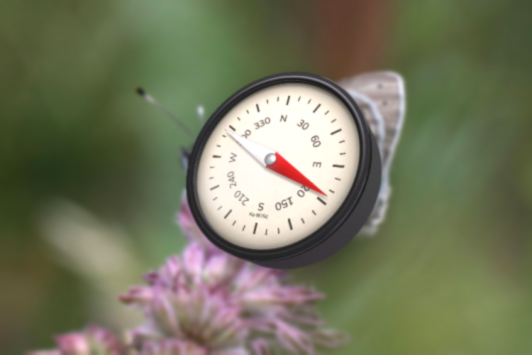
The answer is 115 °
